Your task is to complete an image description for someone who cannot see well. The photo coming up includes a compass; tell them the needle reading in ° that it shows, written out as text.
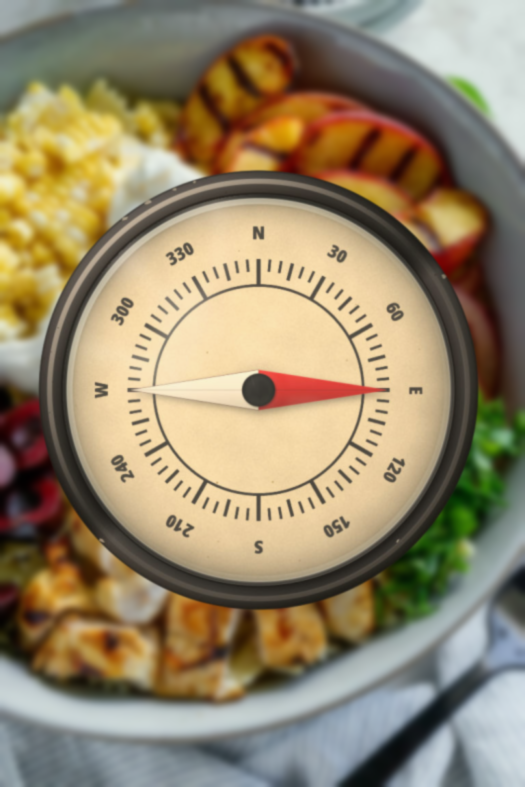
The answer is 90 °
